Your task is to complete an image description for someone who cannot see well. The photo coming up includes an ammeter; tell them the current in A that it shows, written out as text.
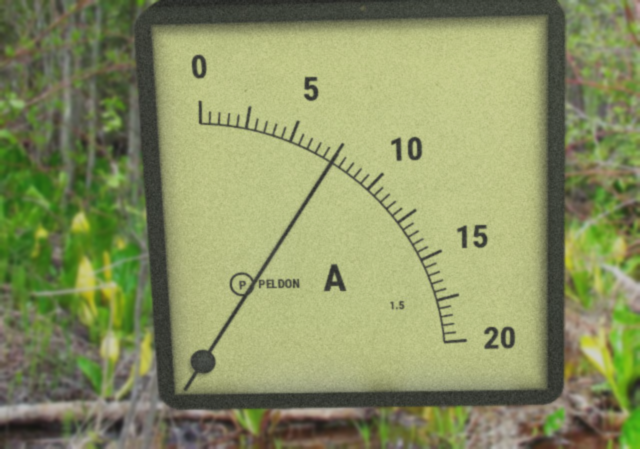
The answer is 7.5 A
